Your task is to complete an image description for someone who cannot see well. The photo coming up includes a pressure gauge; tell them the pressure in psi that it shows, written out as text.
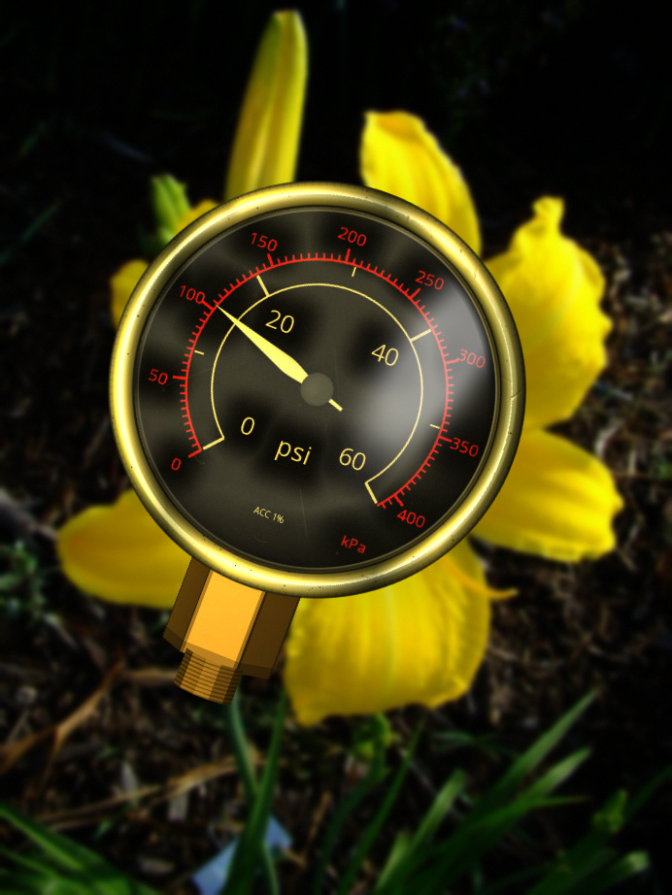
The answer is 15 psi
